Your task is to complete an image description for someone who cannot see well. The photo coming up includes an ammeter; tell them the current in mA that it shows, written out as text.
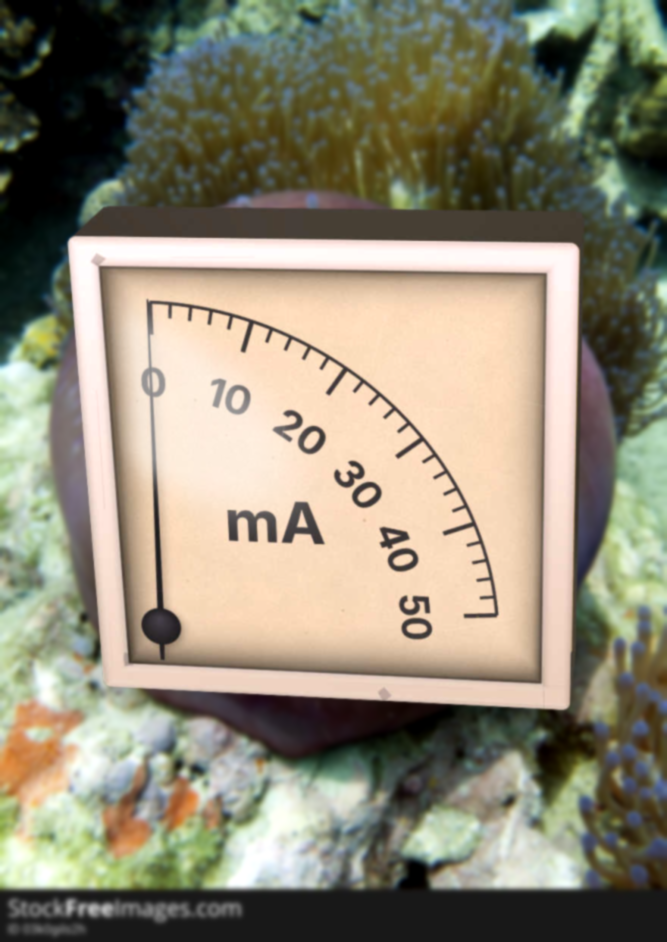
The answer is 0 mA
